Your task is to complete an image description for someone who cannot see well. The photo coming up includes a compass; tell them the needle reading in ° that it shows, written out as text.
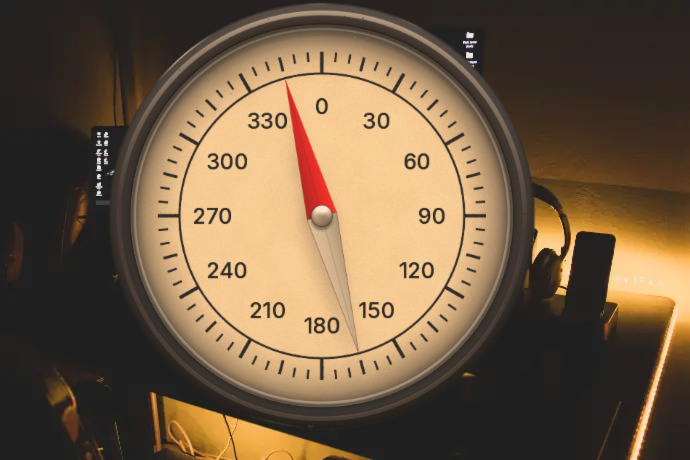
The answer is 345 °
